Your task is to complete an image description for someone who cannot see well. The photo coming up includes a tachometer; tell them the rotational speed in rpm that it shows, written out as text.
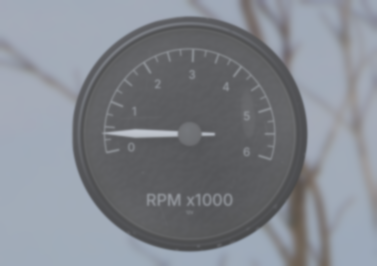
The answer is 375 rpm
